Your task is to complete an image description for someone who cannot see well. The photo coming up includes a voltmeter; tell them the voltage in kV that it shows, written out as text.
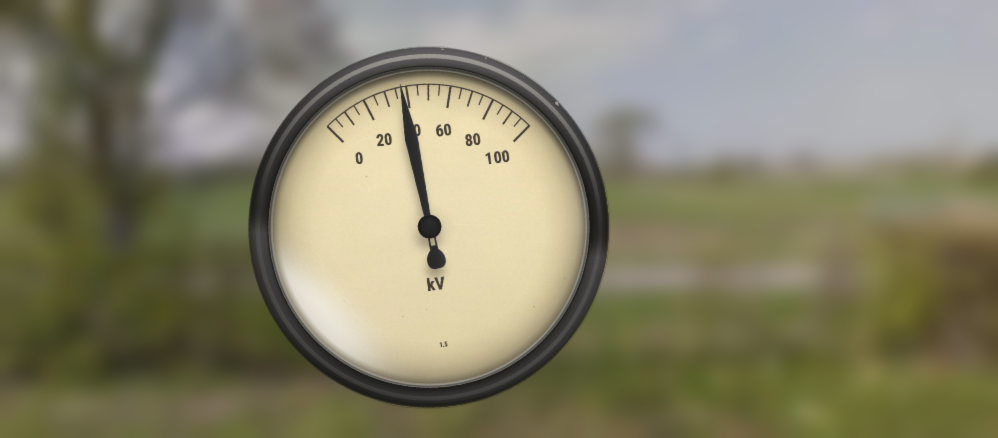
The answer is 37.5 kV
